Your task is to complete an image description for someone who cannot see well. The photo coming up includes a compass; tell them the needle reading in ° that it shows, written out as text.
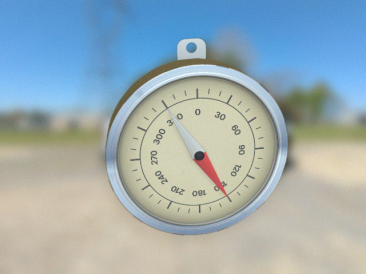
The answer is 150 °
